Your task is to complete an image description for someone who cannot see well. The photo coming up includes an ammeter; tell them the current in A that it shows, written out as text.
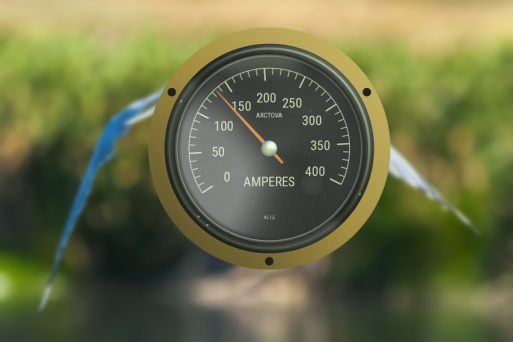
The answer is 135 A
